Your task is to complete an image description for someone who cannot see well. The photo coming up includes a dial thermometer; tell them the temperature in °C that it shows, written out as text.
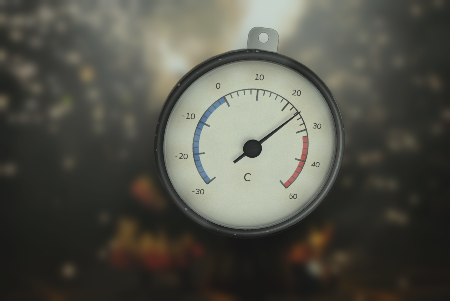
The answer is 24 °C
